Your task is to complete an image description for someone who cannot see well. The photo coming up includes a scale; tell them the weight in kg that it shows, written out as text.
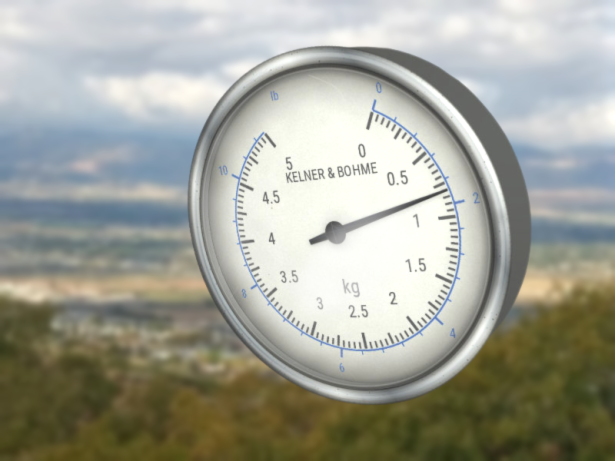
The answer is 0.8 kg
